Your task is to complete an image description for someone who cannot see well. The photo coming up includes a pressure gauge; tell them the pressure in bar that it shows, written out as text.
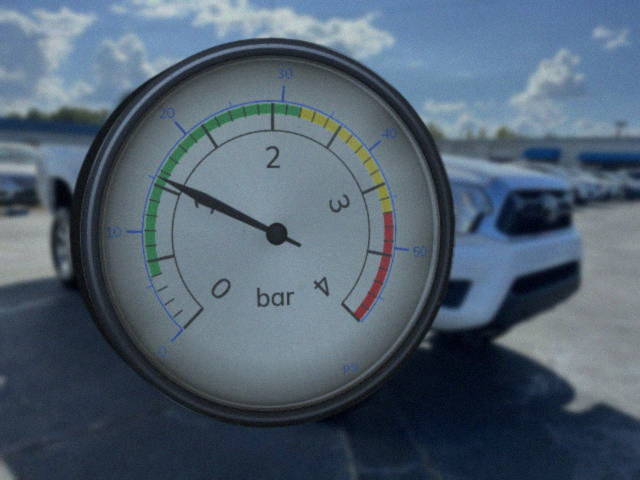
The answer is 1.05 bar
